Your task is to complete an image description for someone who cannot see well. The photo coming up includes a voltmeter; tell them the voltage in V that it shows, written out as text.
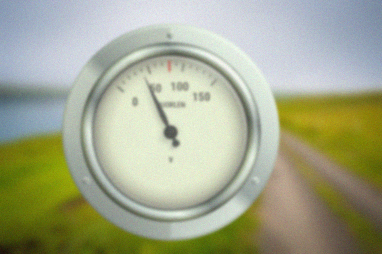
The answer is 40 V
